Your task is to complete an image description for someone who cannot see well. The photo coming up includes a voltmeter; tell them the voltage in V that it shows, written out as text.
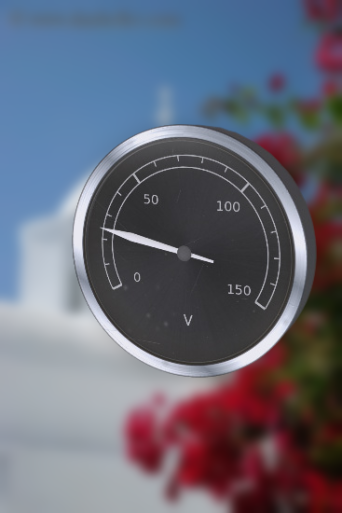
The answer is 25 V
